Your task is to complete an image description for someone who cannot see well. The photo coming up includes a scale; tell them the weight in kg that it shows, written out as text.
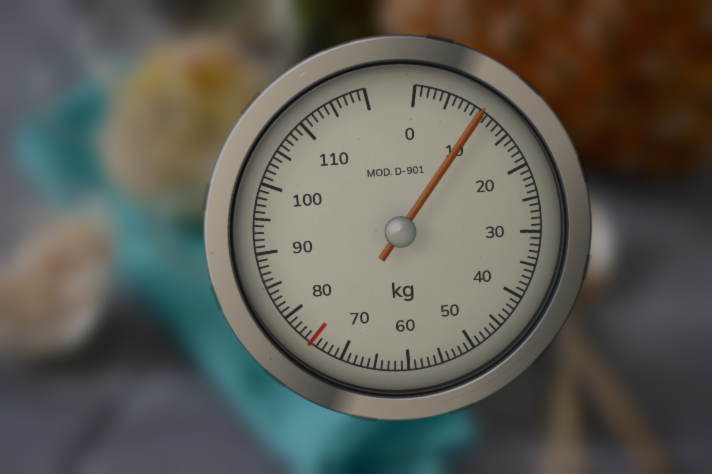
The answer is 10 kg
